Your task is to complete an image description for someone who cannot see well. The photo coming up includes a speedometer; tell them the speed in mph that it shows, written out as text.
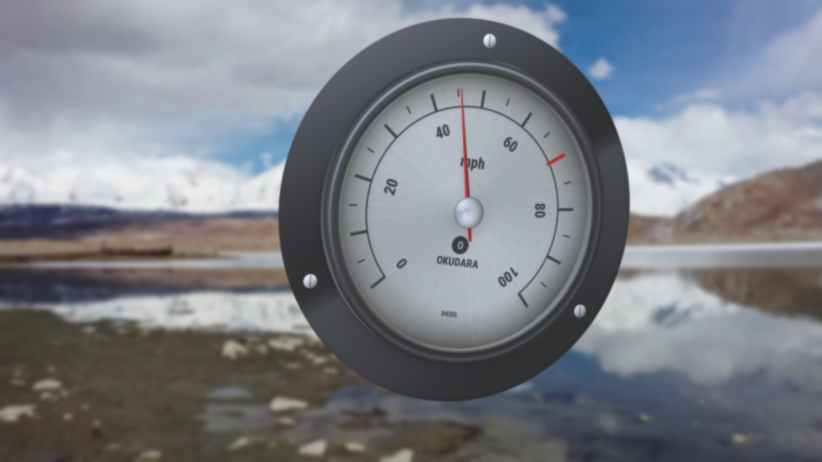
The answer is 45 mph
